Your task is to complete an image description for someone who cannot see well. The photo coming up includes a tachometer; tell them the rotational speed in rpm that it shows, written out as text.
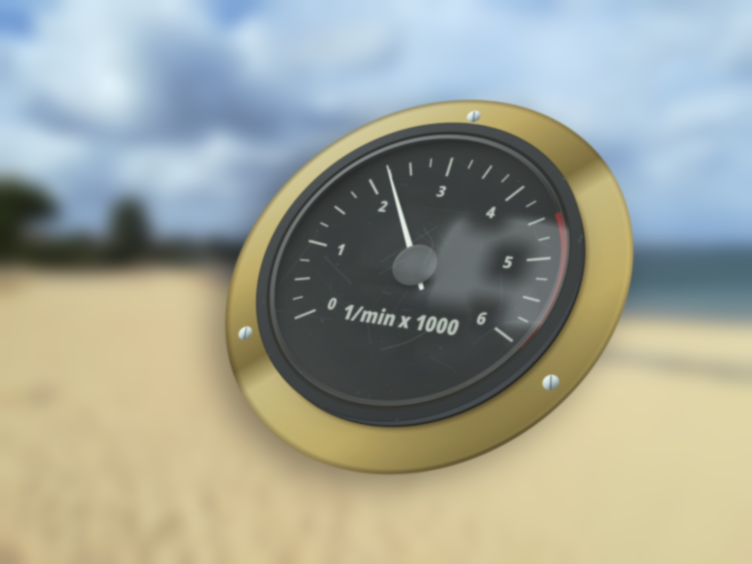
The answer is 2250 rpm
